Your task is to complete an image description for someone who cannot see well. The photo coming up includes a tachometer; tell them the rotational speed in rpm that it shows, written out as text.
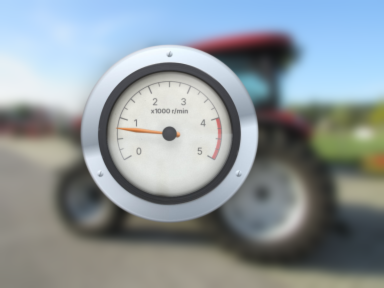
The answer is 750 rpm
